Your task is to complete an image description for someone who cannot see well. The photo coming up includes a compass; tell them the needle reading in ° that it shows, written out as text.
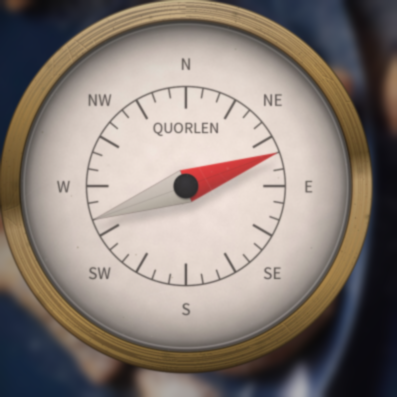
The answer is 70 °
